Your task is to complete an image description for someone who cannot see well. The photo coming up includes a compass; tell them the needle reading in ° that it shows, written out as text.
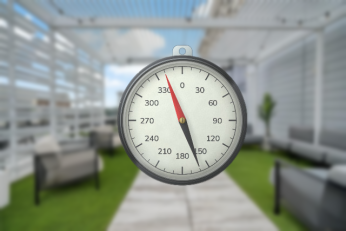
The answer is 340 °
